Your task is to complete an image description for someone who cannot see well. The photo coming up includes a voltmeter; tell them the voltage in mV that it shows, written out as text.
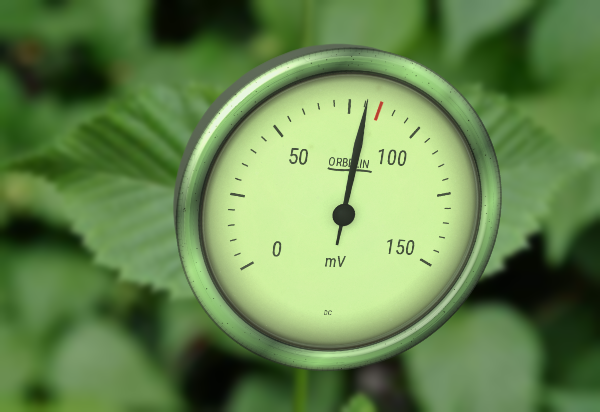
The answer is 80 mV
